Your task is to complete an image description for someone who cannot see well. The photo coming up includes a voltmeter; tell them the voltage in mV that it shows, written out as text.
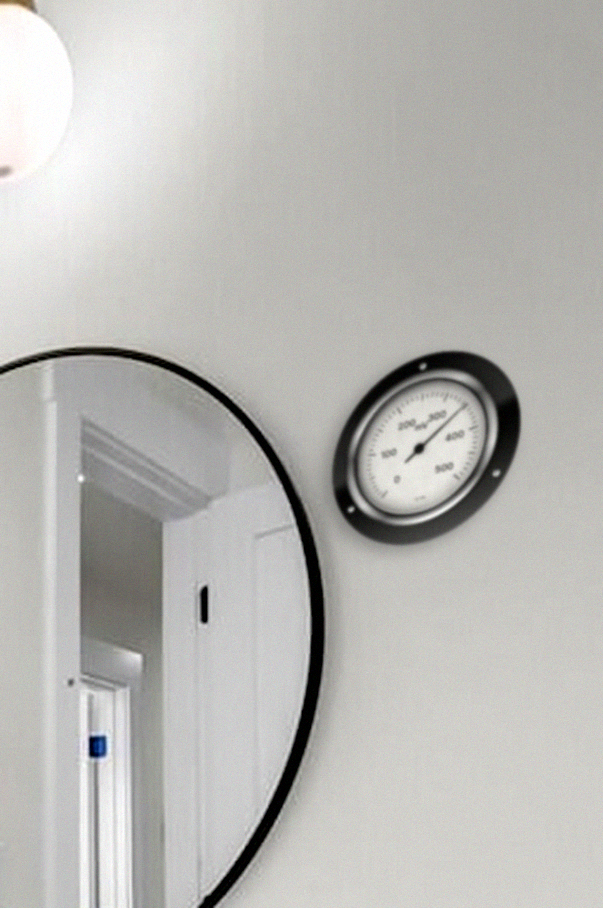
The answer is 350 mV
